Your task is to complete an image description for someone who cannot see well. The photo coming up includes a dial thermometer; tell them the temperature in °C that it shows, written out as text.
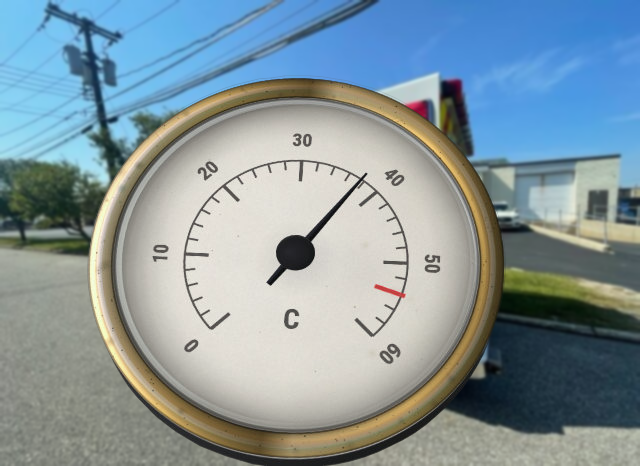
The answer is 38 °C
